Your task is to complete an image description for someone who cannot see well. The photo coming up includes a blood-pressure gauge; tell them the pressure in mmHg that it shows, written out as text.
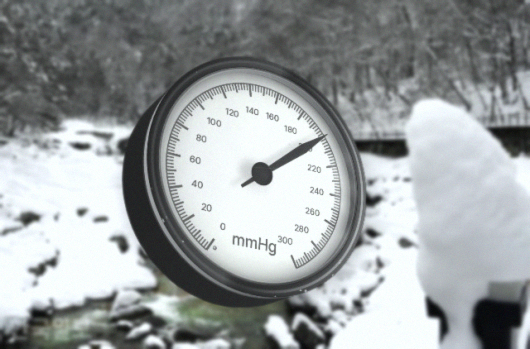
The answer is 200 mmHg
